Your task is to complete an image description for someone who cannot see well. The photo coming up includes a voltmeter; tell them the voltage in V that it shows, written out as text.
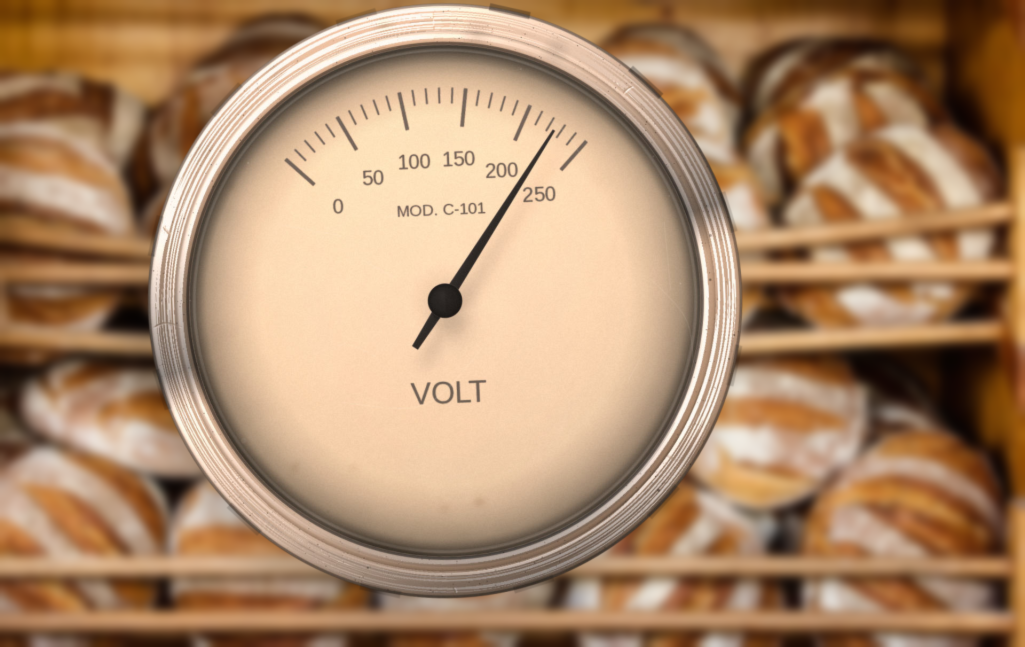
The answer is 225 V
